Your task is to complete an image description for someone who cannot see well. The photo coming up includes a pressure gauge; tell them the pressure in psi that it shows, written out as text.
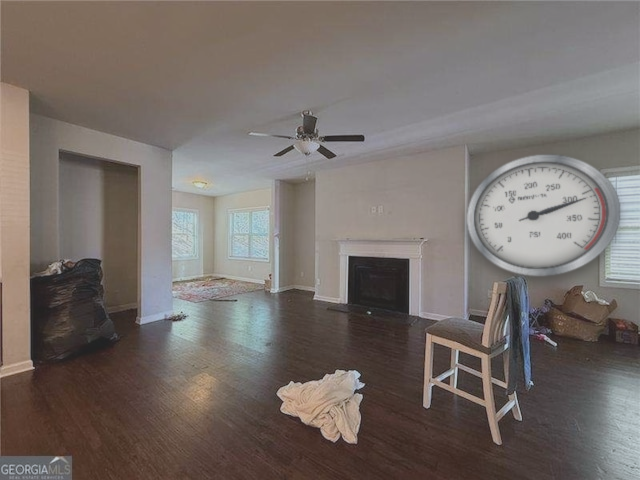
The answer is 310 psi
